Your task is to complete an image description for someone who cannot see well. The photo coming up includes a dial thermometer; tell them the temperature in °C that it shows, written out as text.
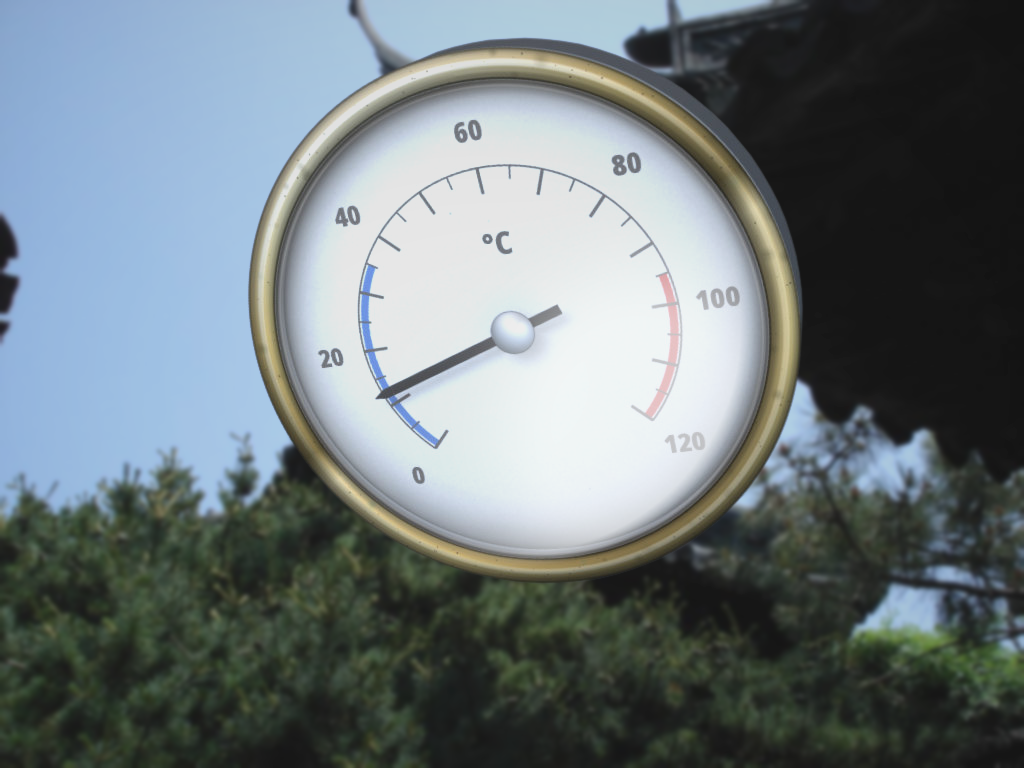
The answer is 12.5 °C
